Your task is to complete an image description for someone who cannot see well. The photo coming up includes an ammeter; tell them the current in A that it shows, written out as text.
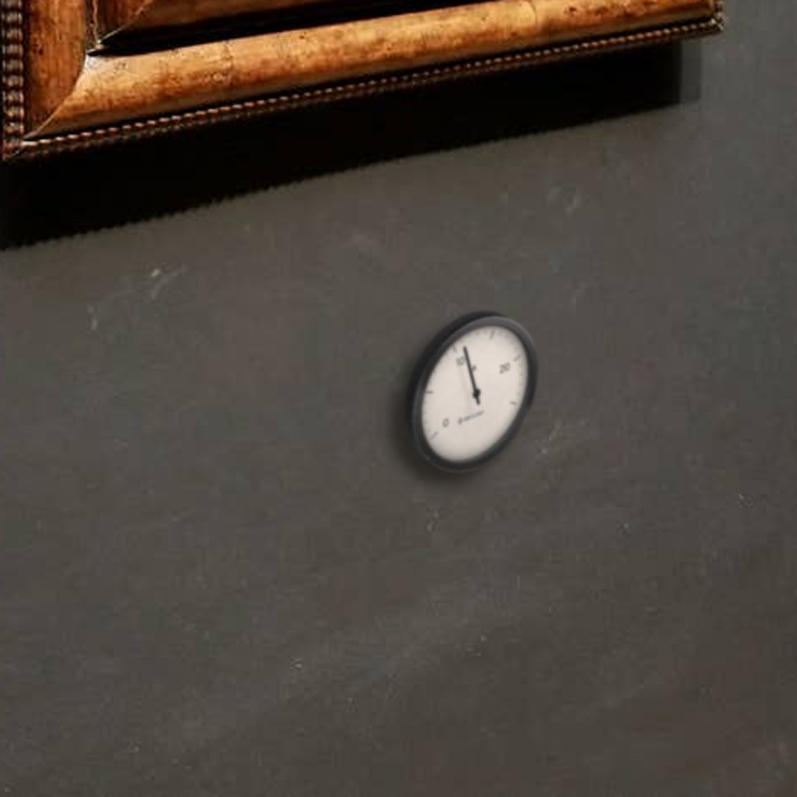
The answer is 11 A
